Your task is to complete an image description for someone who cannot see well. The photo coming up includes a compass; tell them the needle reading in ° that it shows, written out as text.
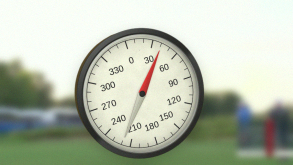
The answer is 40 °
